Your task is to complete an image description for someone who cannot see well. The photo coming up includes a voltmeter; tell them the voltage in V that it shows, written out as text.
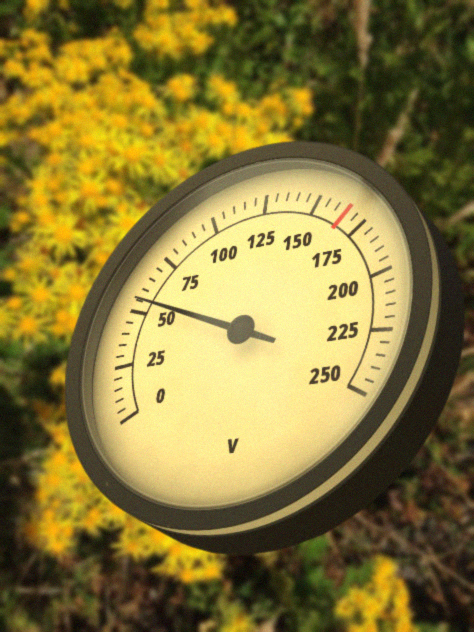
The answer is 55 V
